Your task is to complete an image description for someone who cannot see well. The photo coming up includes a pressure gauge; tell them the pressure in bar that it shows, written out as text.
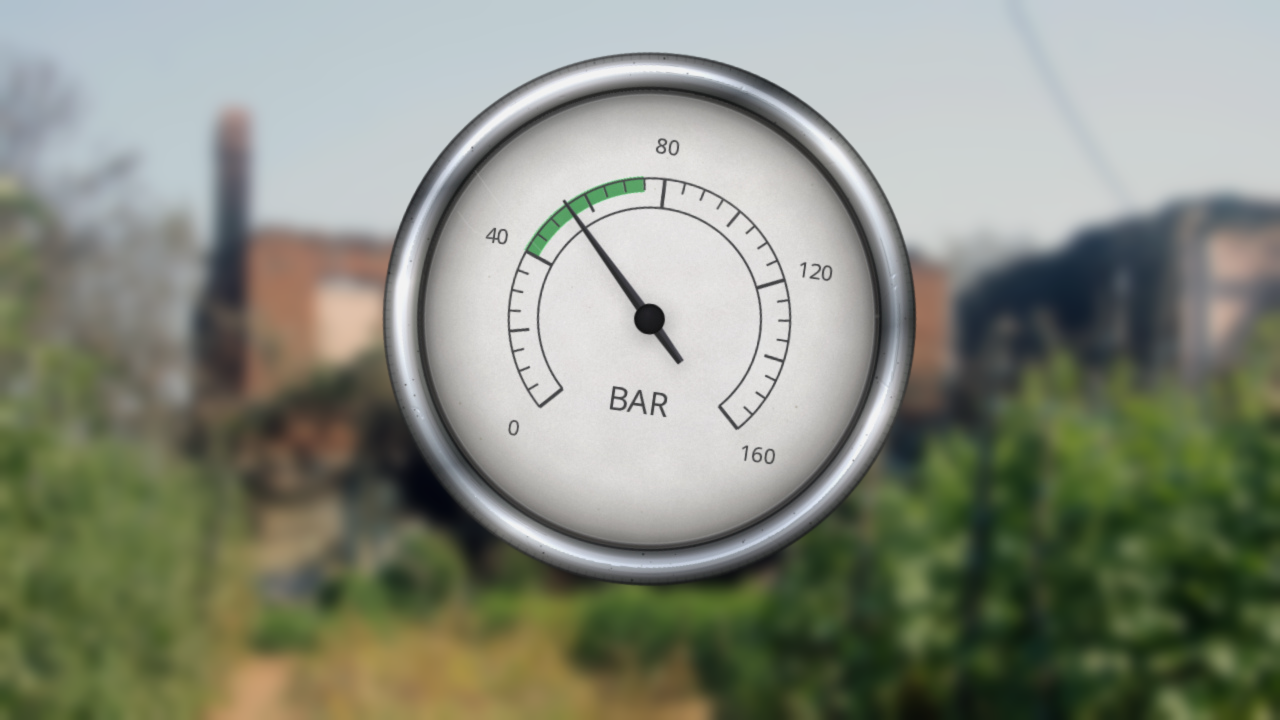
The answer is 55 bar
